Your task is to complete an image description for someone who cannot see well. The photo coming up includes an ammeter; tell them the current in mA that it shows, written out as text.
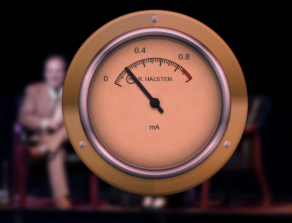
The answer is 0.2 mA
